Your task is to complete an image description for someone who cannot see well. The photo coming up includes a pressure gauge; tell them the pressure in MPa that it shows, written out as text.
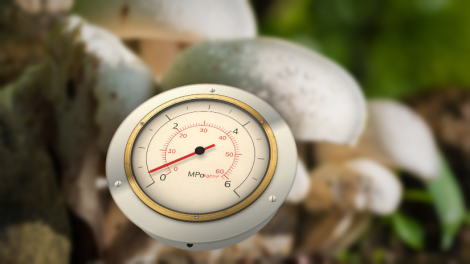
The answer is 0.25 MPa
